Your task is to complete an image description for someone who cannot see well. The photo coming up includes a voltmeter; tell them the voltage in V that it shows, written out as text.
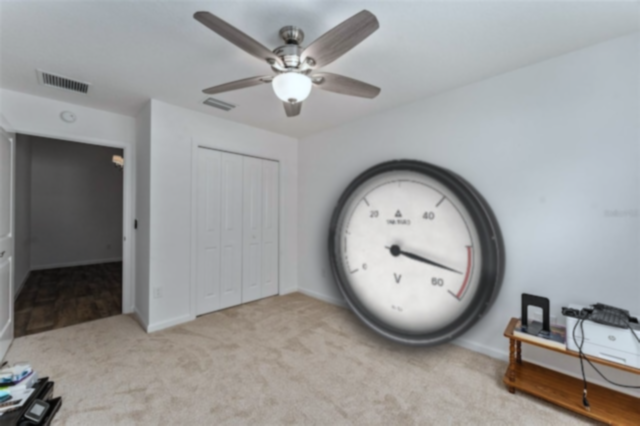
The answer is 55 V
